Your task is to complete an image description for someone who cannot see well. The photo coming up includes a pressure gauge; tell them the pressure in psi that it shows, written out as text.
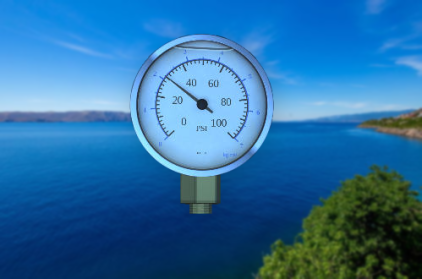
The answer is 30 psi
